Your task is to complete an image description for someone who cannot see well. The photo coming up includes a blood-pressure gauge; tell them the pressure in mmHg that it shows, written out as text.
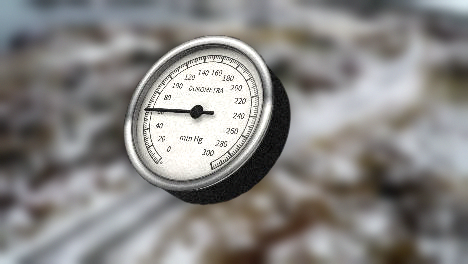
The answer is 60 mmHg
